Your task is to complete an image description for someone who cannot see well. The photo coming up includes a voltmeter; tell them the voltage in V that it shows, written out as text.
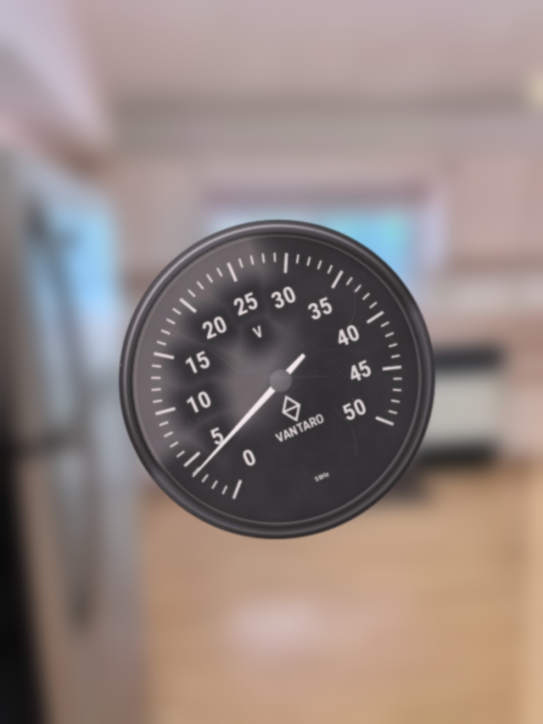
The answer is 4 V
